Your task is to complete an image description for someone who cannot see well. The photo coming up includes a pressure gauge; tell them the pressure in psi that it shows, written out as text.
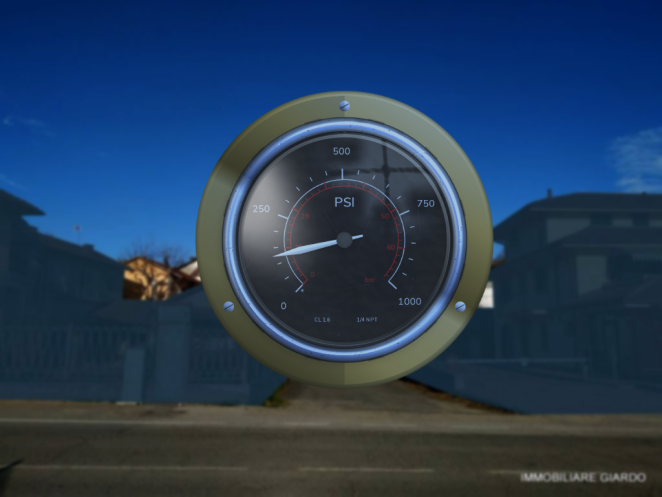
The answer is 125 psi
